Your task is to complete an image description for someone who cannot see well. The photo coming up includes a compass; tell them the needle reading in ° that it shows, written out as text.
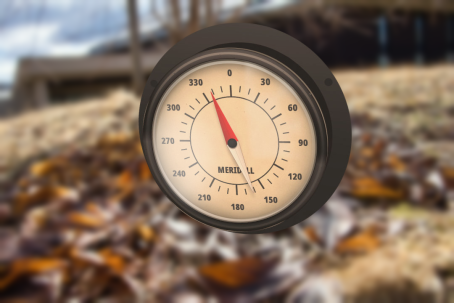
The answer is 340 °
